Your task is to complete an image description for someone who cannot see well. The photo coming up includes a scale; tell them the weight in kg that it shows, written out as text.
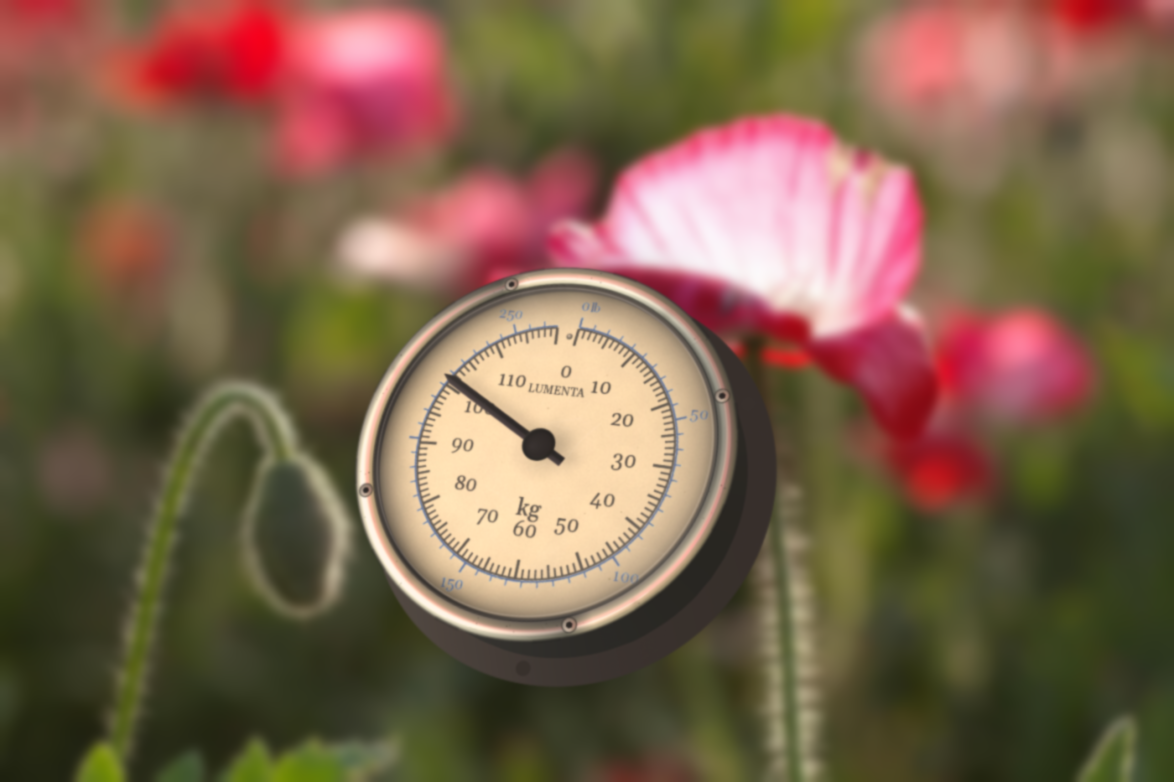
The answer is 101 kg
